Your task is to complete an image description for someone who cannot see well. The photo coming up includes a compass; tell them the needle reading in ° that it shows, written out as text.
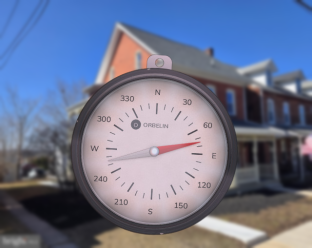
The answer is 75 °
